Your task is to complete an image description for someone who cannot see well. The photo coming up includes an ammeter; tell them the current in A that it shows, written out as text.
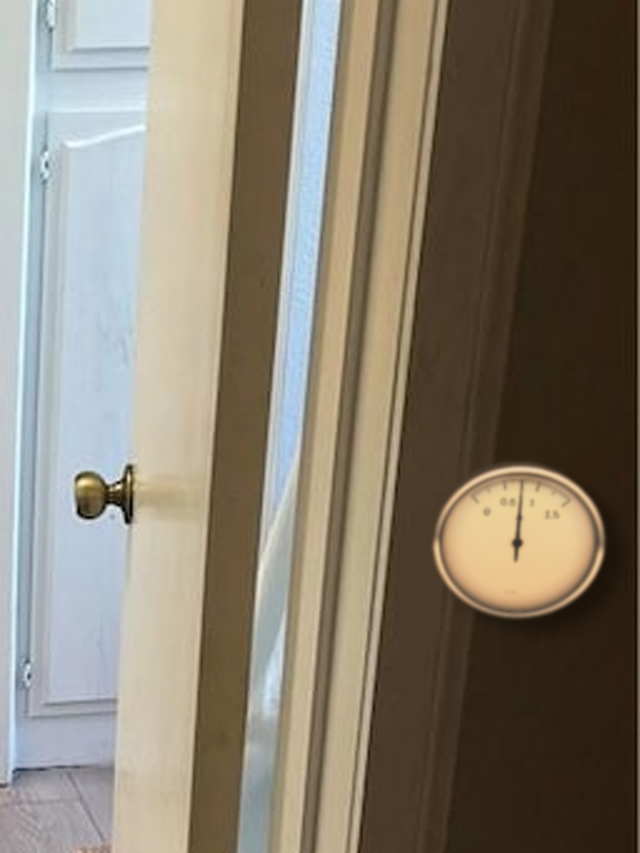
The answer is 0.75 A
